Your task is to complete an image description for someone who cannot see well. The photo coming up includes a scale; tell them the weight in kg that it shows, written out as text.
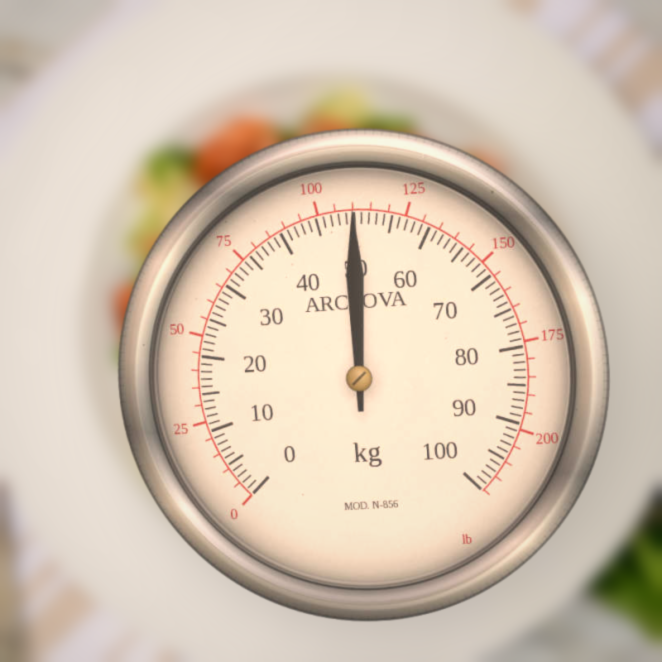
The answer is 50 kg
